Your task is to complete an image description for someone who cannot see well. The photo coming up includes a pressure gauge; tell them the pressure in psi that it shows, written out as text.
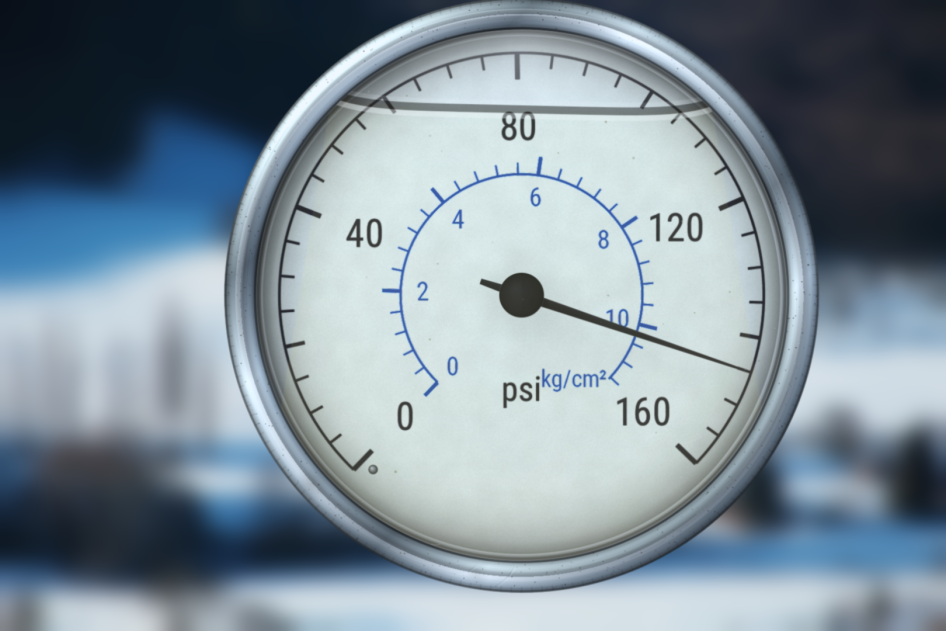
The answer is 145 psi
